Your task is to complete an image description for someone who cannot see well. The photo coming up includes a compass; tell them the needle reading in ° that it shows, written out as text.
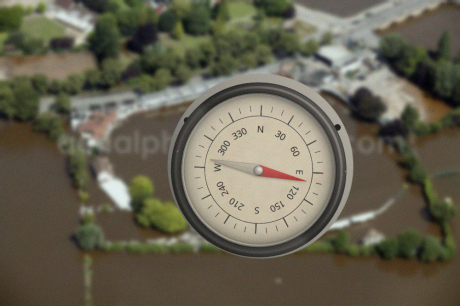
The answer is 100 °
